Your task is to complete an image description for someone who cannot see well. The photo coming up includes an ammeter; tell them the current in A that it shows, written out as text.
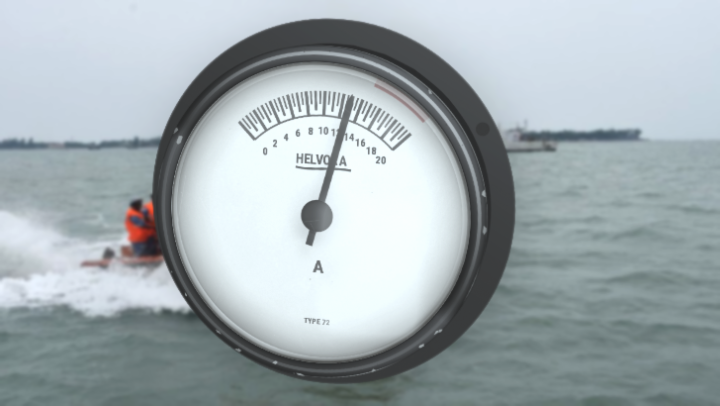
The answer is 13 A
